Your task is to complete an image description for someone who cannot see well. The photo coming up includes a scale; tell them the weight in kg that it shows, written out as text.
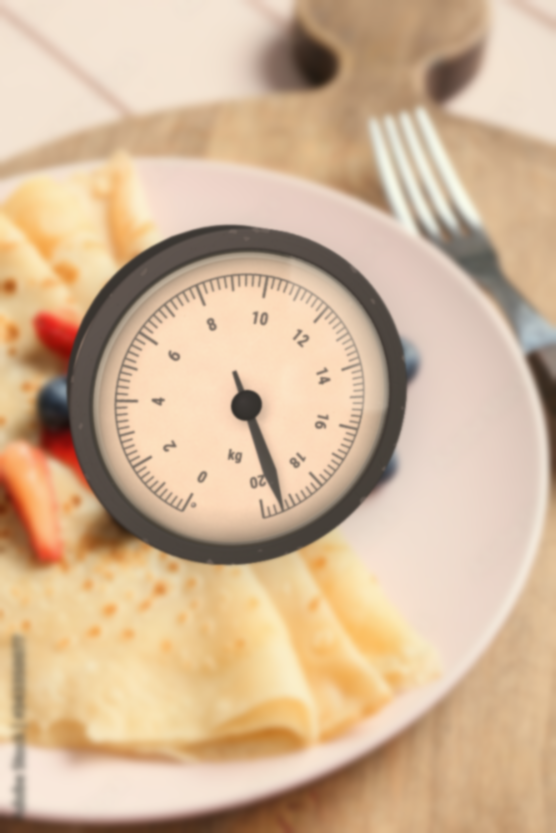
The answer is 19.4 kg
